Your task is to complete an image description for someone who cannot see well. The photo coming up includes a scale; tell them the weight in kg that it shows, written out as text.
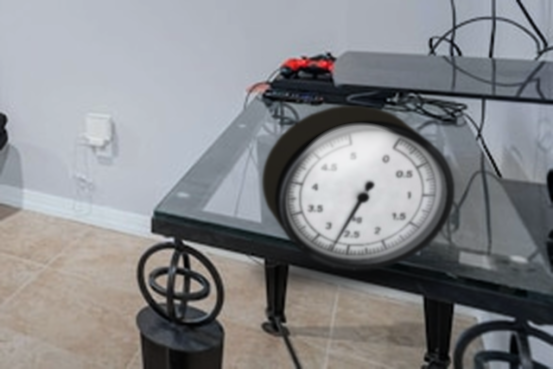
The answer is 2.75 kg
